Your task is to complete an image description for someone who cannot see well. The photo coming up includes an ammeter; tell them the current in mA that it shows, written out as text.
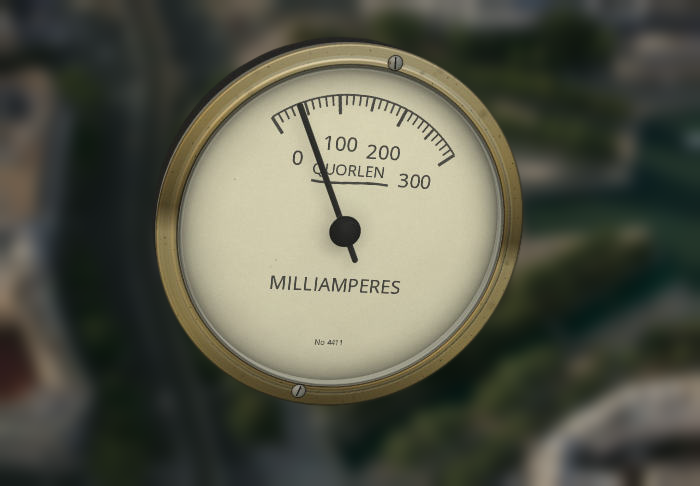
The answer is 40 mA
